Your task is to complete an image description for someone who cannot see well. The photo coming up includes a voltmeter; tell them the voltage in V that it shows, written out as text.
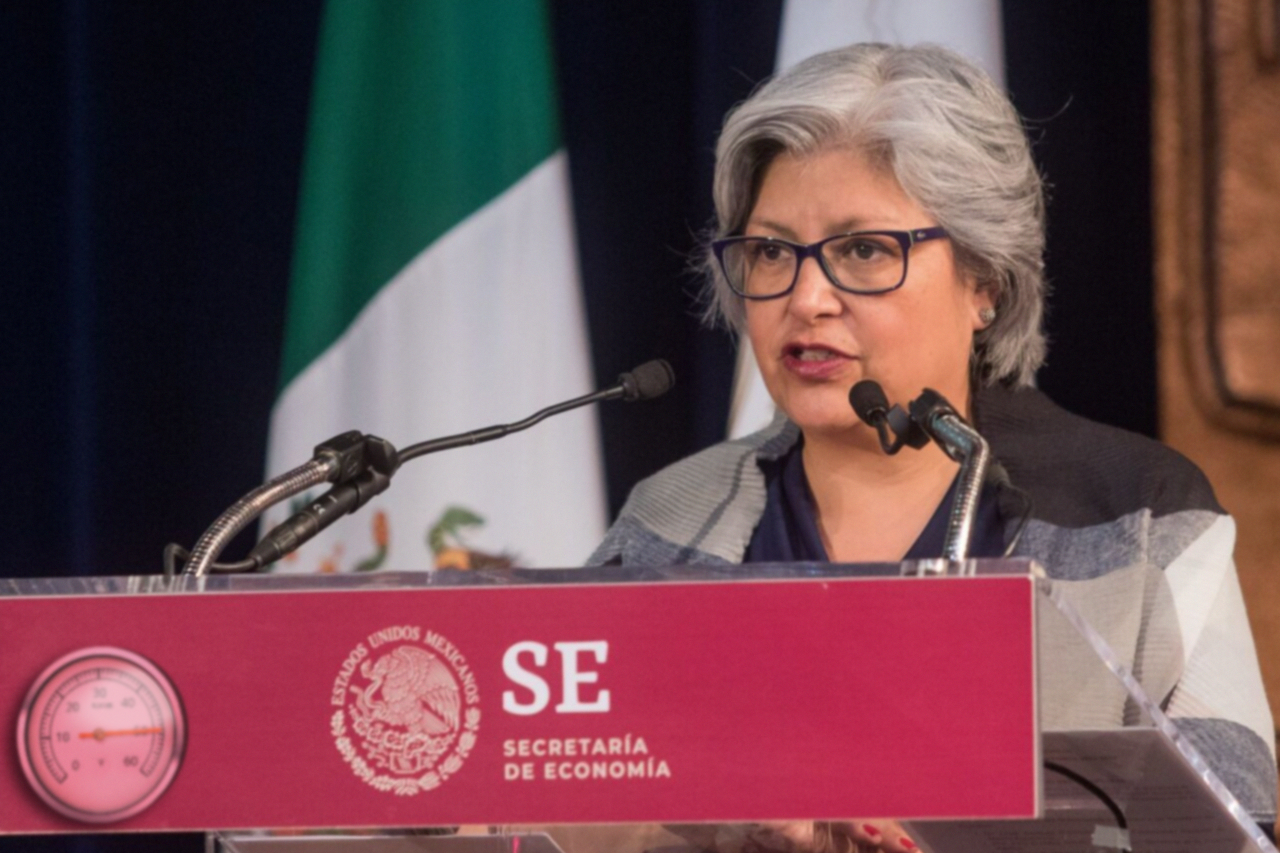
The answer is 50 V
